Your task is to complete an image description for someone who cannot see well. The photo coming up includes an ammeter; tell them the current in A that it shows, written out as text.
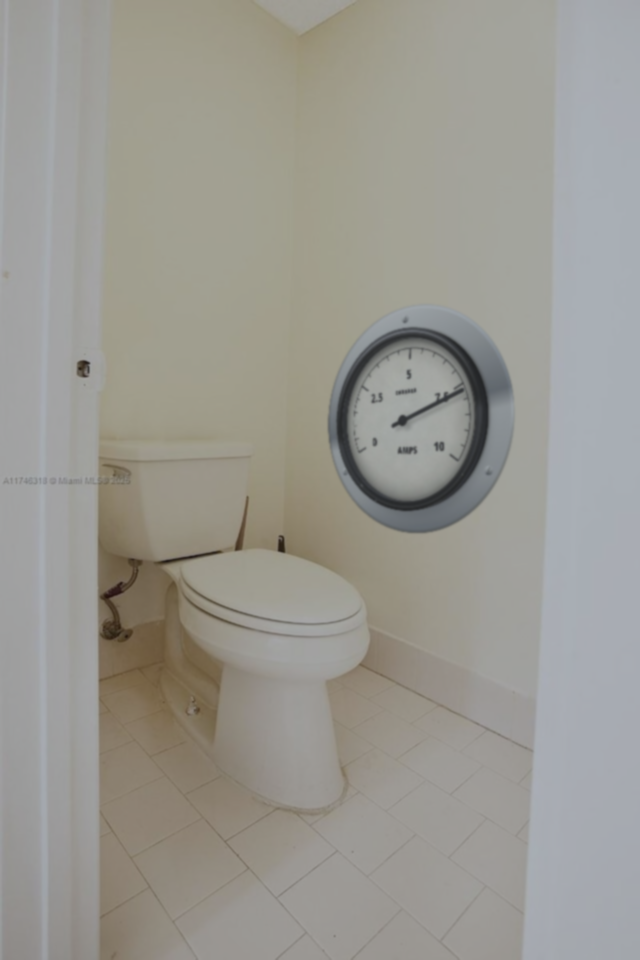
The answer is 7.75 A
